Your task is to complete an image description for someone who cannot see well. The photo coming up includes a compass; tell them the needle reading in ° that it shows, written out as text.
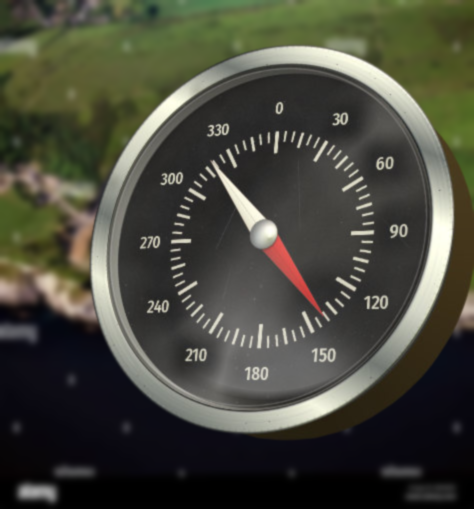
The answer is 140 °
